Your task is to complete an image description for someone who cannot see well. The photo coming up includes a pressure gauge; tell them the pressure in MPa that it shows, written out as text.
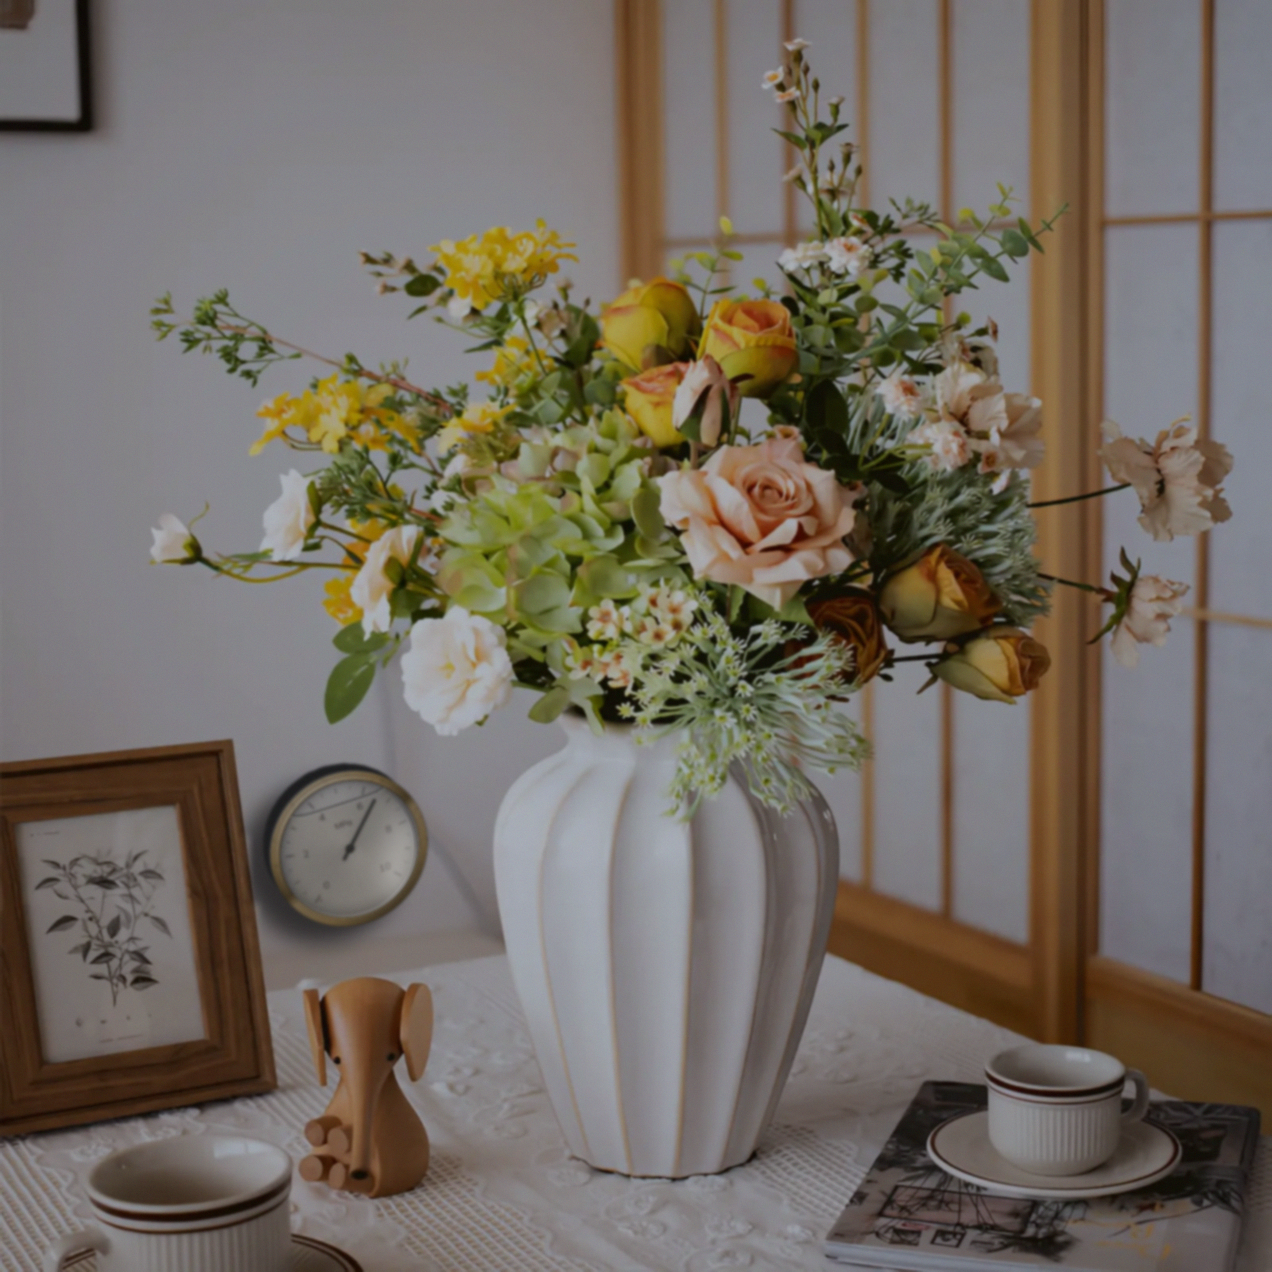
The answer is 6.5 MPa
